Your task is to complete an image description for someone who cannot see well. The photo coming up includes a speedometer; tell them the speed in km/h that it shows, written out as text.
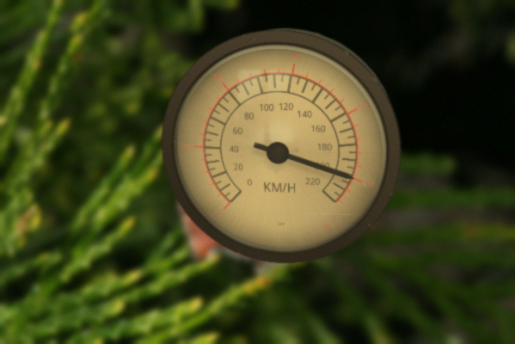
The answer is 200 km/h
